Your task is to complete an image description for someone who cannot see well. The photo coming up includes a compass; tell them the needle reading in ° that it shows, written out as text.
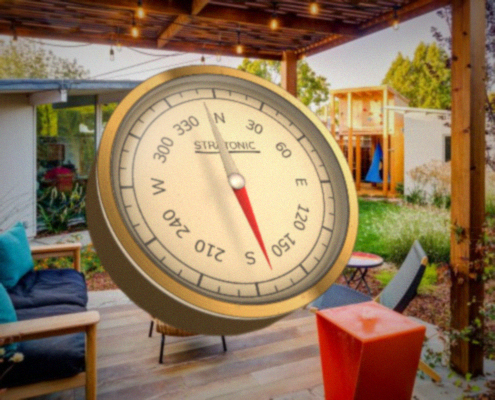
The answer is 170 °
